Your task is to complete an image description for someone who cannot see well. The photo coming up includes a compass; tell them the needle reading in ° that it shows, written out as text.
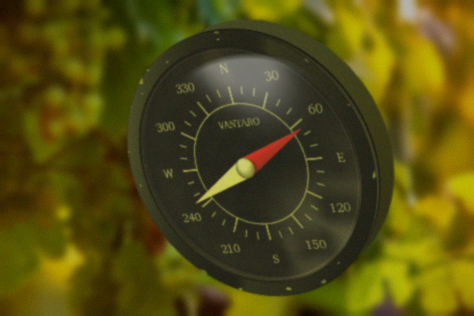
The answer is 65 °
